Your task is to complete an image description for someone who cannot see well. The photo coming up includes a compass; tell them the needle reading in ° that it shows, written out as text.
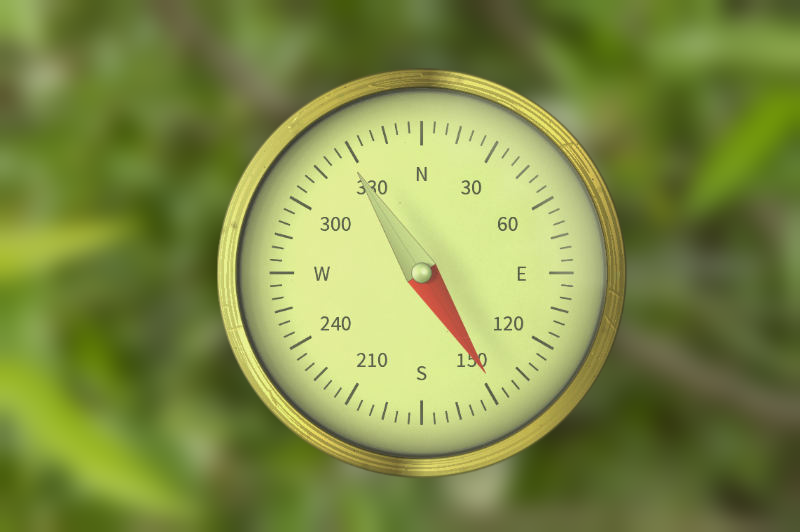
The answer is 147.5 °
